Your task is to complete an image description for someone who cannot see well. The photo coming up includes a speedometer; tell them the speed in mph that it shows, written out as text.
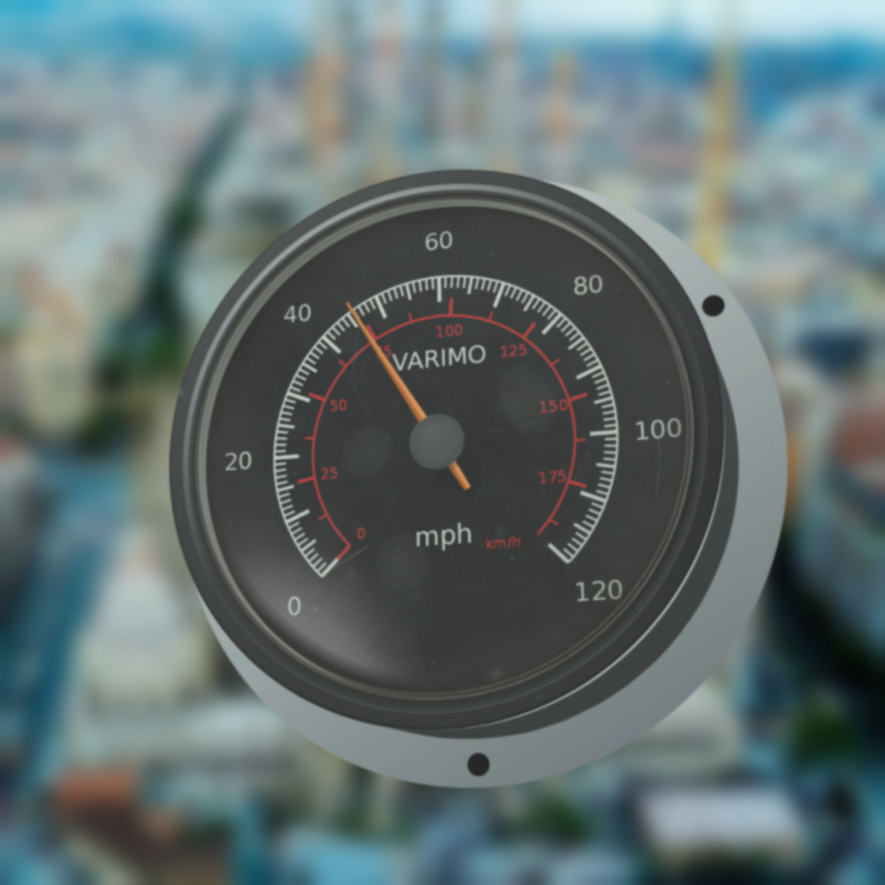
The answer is 46 mph
